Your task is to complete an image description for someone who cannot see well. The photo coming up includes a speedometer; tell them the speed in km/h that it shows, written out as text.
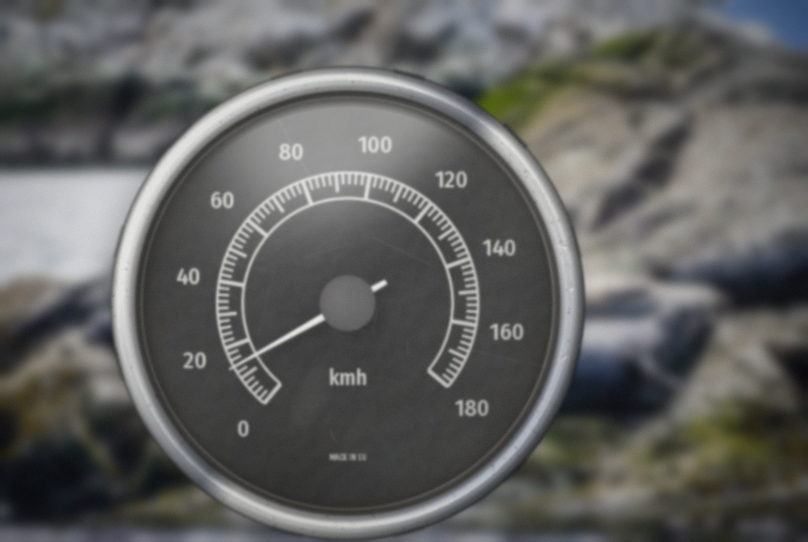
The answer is 14 km/h
